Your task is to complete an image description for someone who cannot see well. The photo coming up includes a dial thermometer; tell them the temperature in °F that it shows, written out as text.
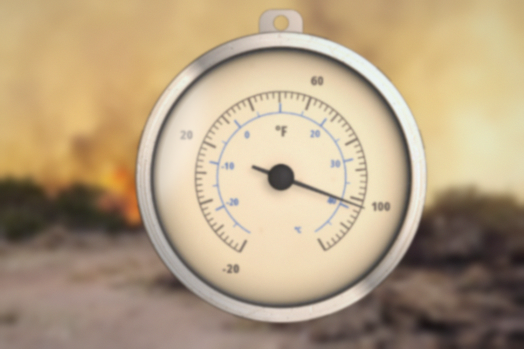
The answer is 102 °F
